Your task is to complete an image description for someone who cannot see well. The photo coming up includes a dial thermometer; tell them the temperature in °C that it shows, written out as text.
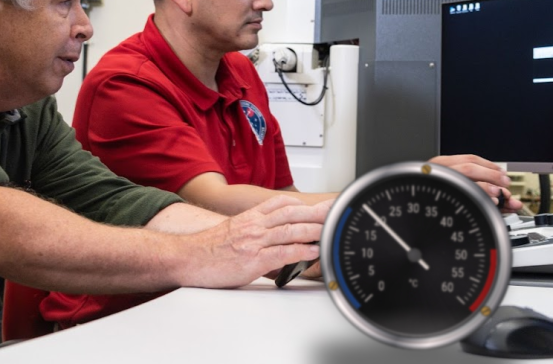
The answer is 20 °C
